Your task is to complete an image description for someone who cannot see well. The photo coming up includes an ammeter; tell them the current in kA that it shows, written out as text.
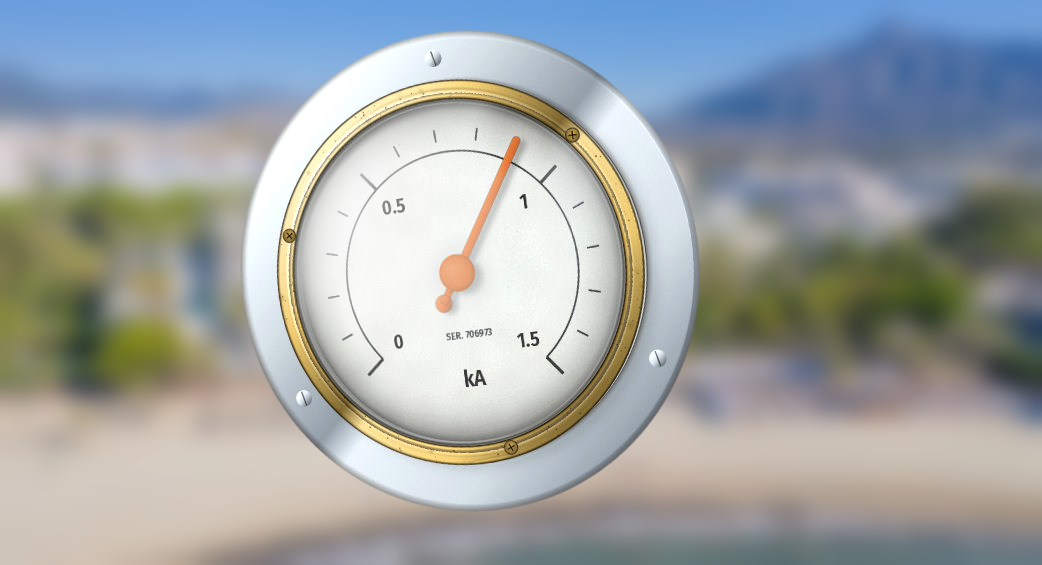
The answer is 0.9 kA
